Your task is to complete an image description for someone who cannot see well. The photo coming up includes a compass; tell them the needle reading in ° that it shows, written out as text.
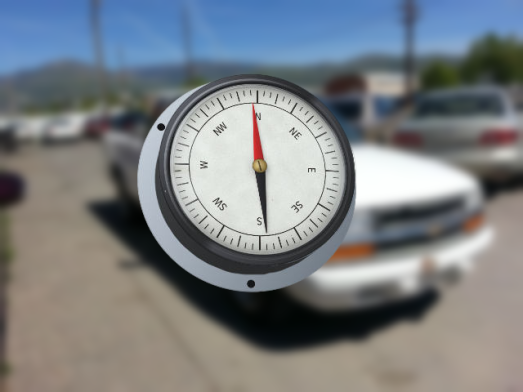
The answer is 355 °
